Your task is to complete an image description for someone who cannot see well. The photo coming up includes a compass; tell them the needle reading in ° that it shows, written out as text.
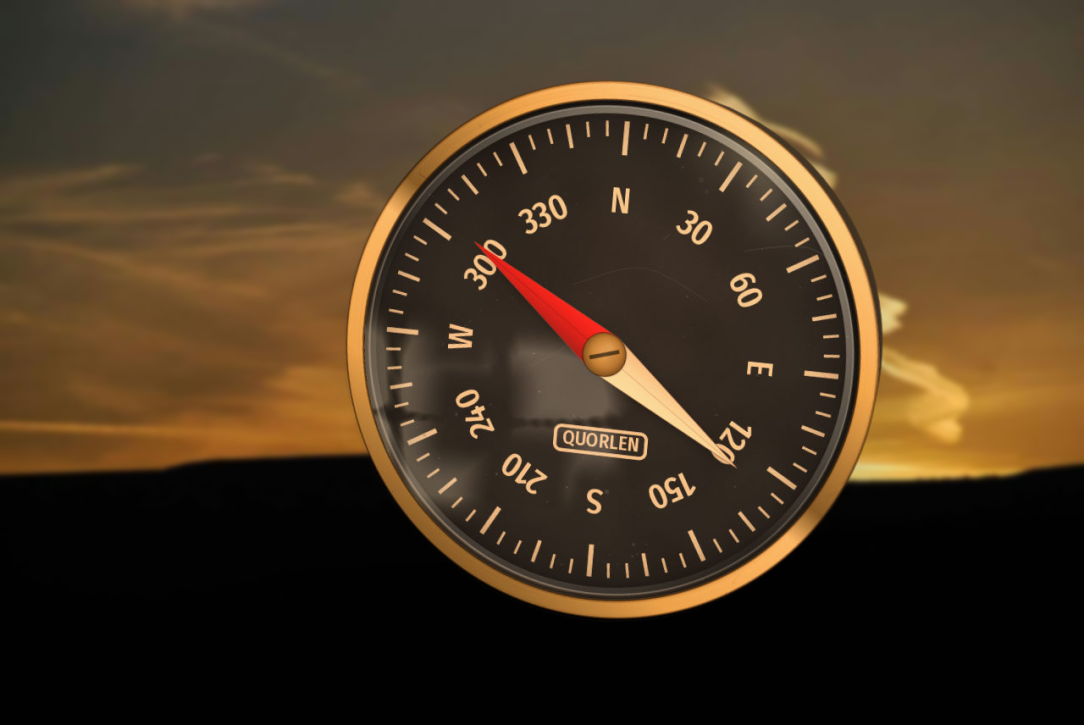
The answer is 305 °
